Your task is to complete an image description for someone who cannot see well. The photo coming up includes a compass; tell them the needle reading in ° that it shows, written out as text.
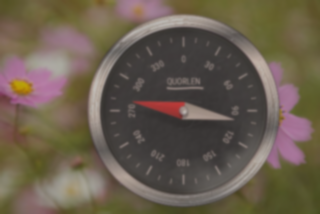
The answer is 280 °
